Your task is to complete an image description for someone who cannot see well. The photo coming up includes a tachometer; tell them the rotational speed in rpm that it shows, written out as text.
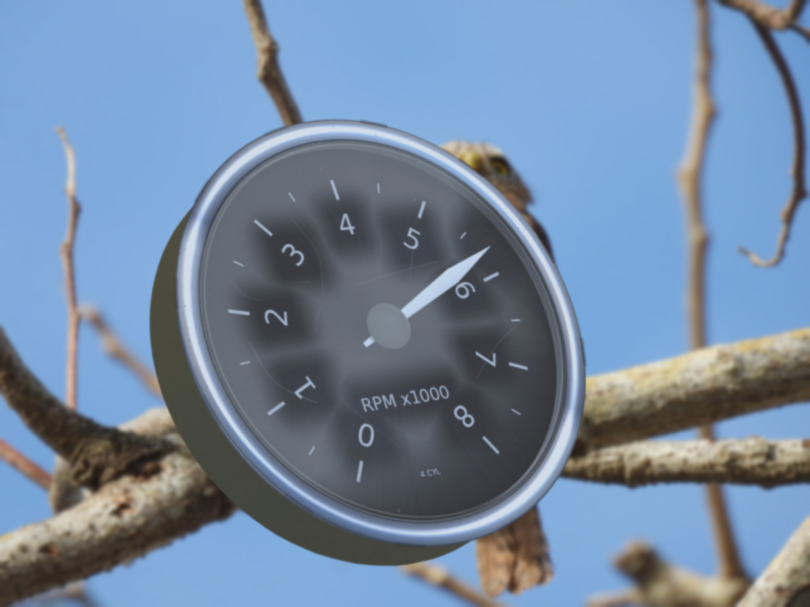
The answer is 5750 rpm
